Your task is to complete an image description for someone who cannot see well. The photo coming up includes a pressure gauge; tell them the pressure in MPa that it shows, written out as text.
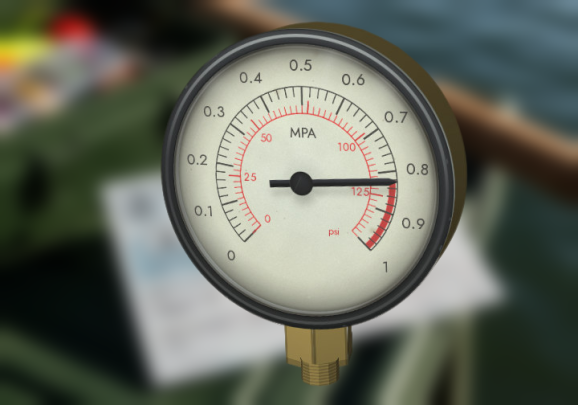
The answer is 0.82 MPa
